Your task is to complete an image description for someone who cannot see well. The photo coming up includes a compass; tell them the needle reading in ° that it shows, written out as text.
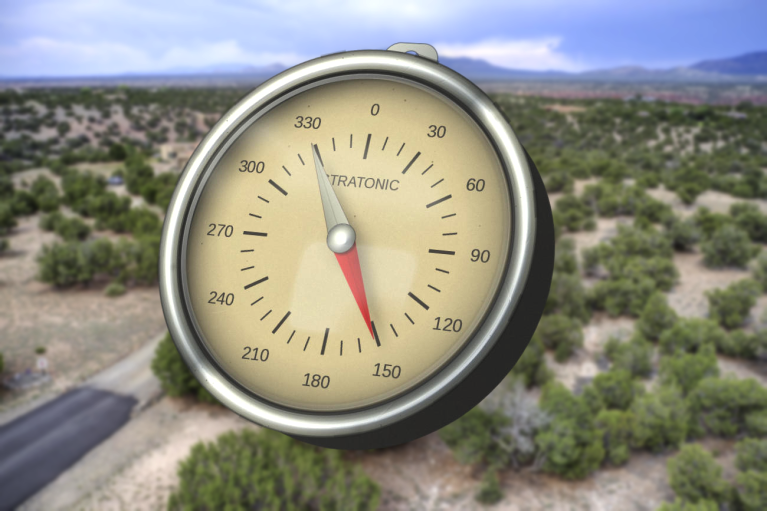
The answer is 150 °
